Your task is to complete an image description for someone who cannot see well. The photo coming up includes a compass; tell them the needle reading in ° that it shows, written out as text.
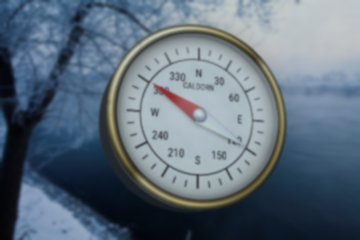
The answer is 300 °
